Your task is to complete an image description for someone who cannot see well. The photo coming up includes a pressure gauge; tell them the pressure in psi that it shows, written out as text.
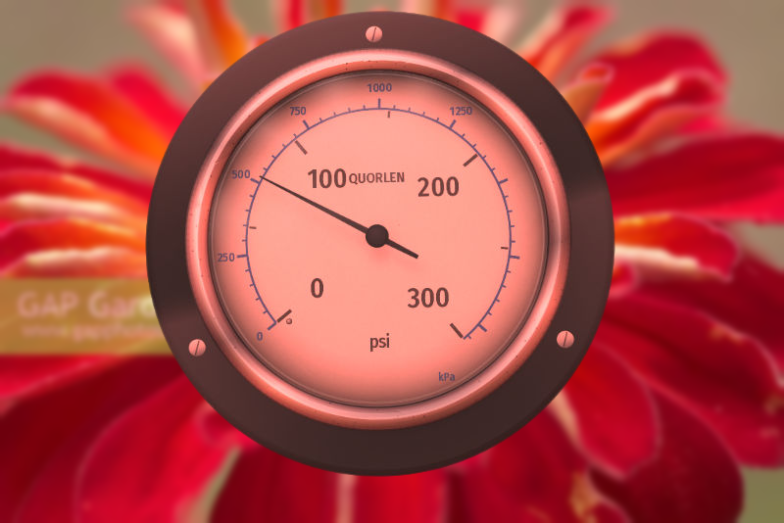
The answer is 75 psi
